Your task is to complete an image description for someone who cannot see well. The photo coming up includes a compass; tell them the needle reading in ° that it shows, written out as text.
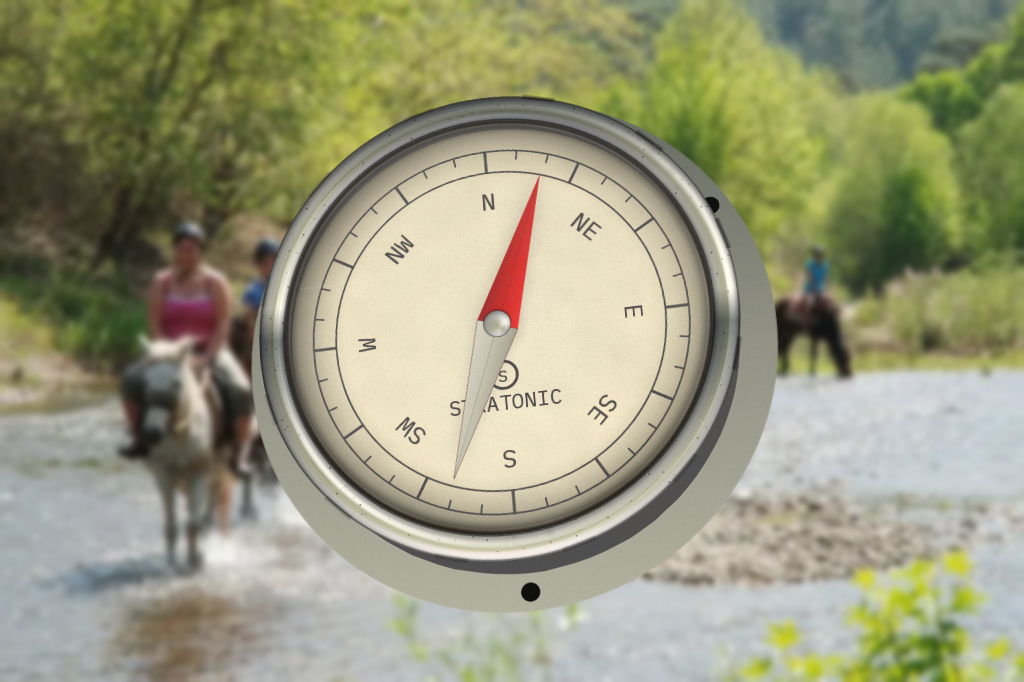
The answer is 20 °
